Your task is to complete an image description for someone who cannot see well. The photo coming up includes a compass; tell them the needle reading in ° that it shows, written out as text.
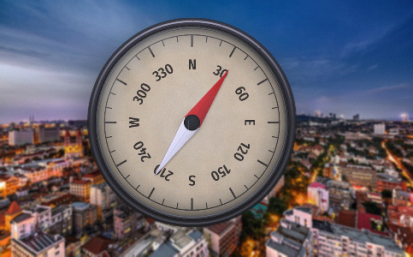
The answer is 35 °
